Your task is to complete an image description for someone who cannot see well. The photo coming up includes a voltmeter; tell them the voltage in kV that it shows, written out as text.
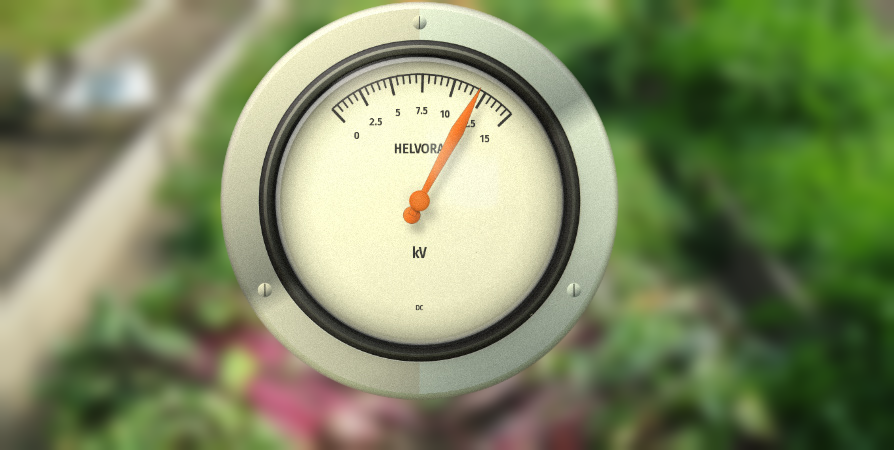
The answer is 12 kV
